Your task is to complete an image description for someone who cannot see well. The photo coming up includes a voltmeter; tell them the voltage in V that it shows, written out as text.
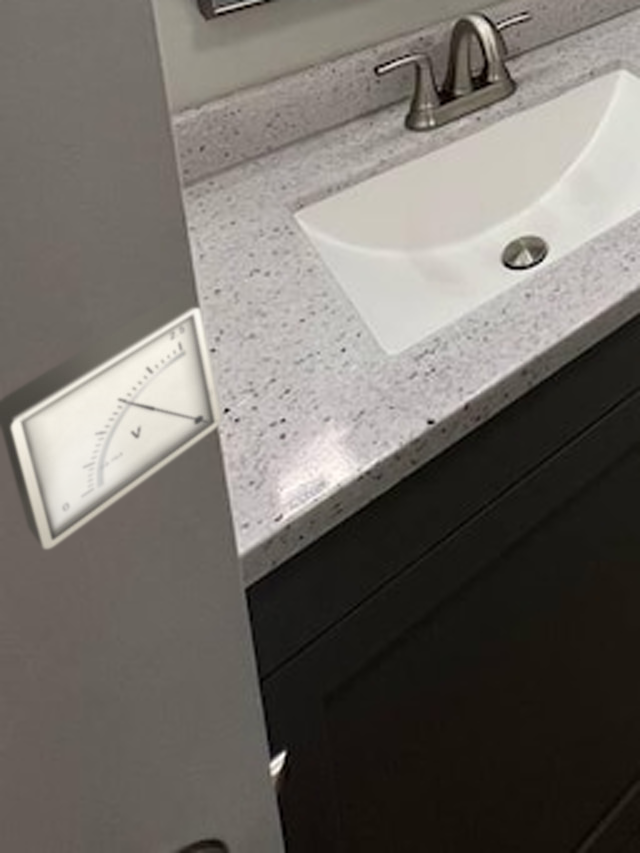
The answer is 1.5 V
